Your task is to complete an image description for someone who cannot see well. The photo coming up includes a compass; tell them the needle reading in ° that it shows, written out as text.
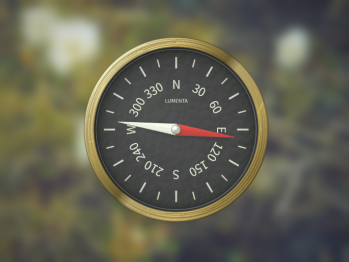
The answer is 97.5 °
